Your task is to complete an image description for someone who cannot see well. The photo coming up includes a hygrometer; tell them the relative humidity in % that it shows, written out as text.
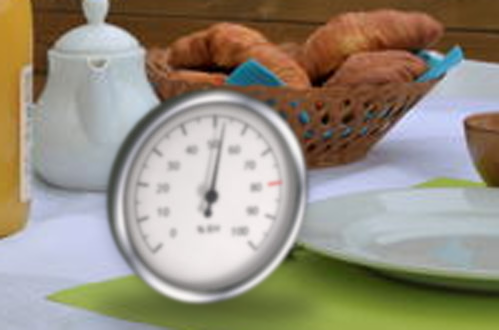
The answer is 52.5 %
